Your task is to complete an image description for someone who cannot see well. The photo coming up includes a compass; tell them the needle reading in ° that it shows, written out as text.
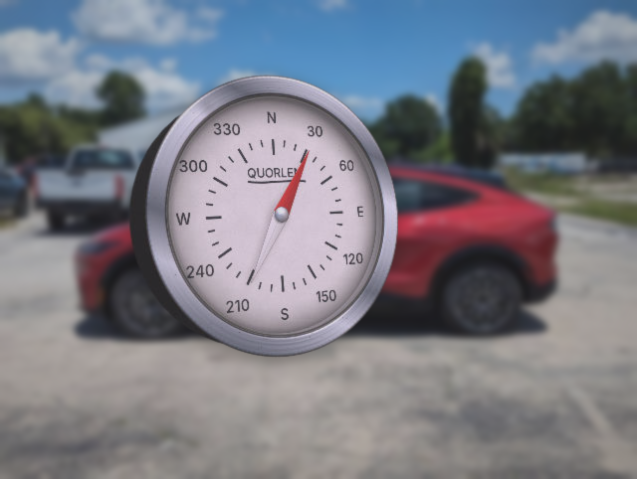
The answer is 30 °
